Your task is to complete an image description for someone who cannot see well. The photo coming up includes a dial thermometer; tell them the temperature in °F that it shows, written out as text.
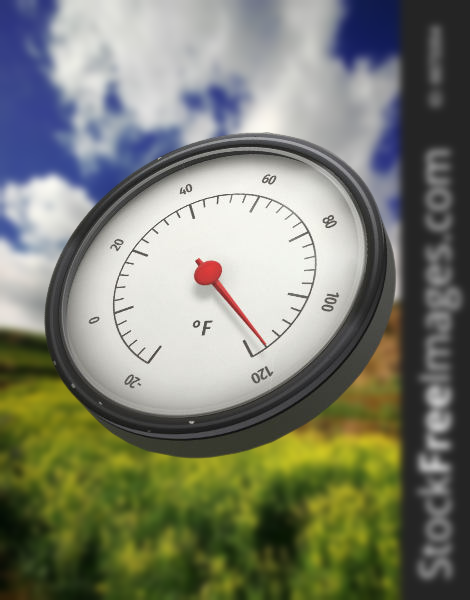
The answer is 116 °F
